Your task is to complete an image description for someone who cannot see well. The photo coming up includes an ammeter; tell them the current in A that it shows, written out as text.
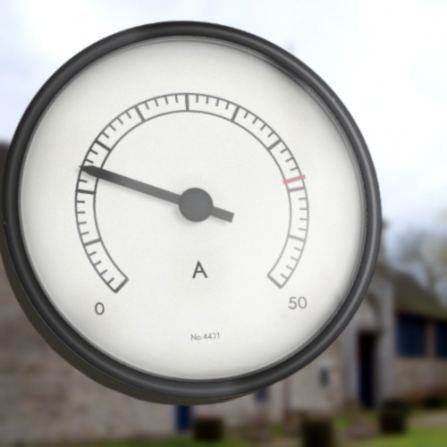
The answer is 12 A
